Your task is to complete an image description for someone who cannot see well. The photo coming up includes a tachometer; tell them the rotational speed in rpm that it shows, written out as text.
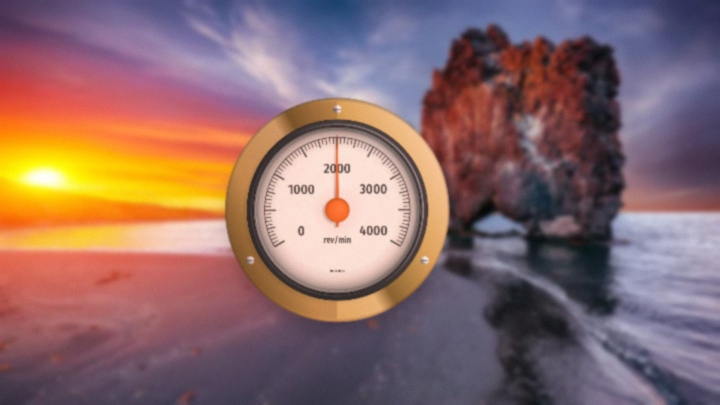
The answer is 2000 rpm
